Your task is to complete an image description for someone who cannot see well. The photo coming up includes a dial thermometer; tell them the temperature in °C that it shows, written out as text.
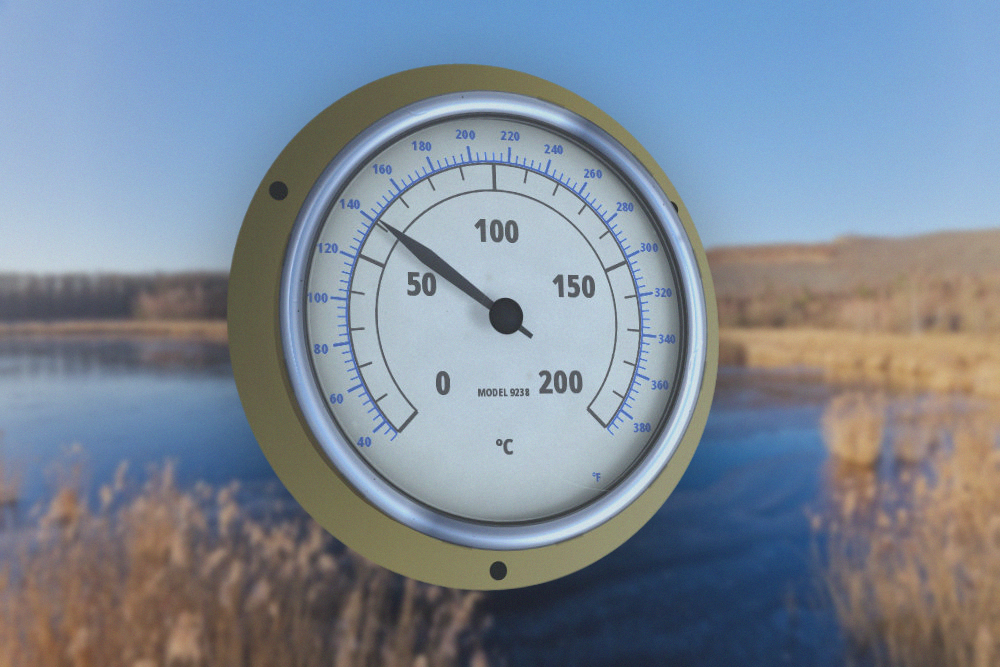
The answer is 60 °C
